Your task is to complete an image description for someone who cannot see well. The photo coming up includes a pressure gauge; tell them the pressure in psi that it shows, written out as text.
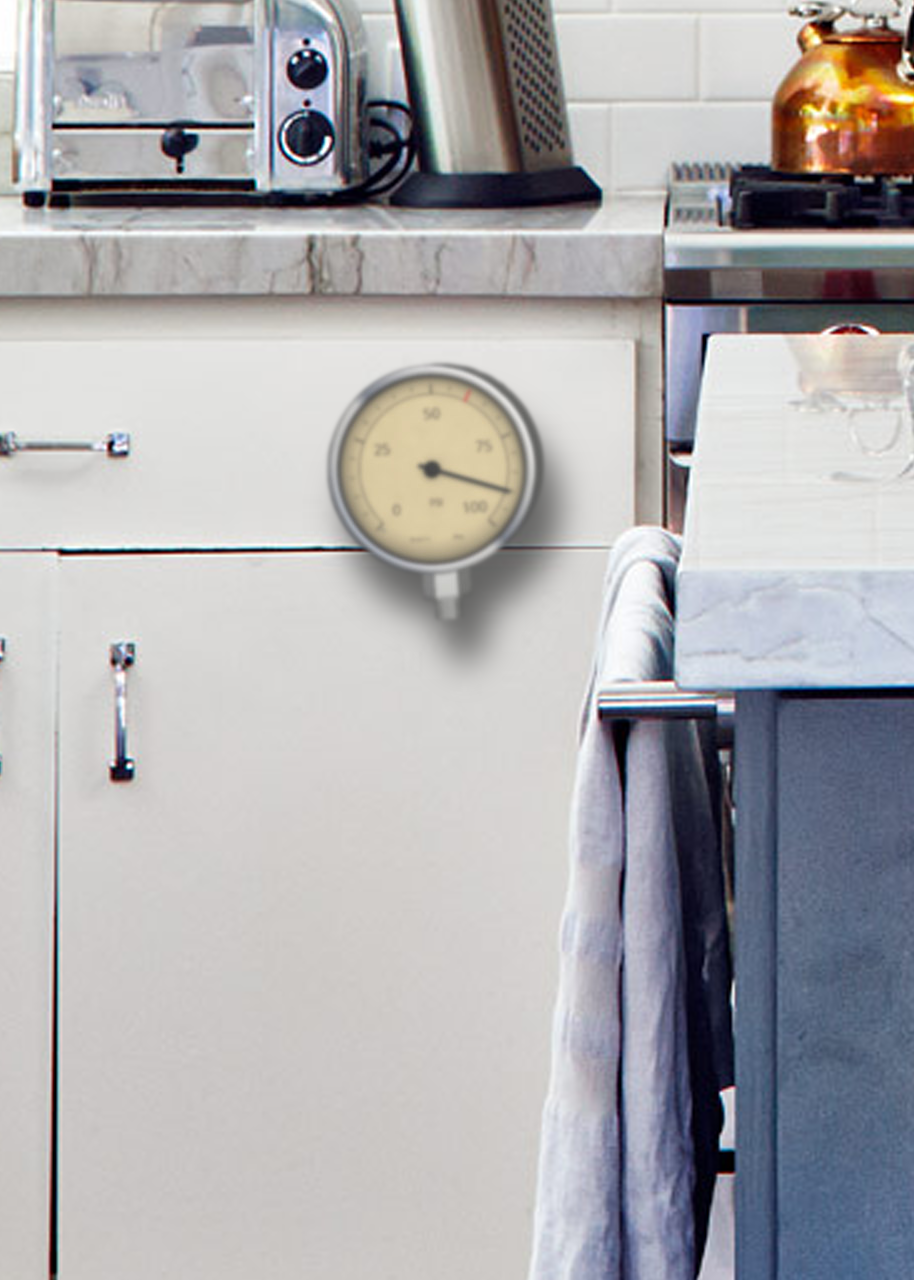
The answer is 90 psi
